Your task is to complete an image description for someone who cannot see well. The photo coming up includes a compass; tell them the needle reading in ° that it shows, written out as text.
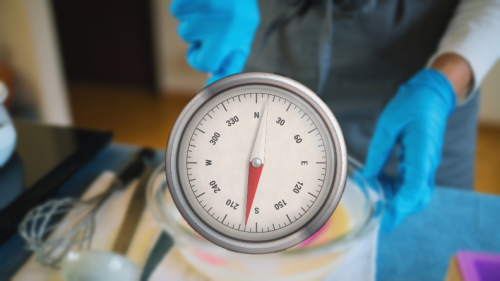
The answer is 190 °
